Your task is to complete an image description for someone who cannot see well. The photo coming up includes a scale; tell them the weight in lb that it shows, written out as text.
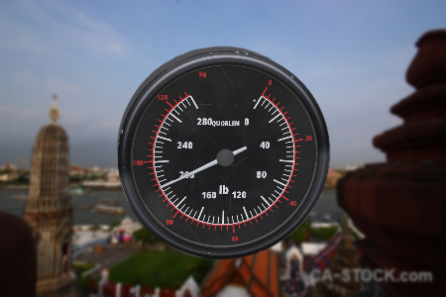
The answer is 200 lb
